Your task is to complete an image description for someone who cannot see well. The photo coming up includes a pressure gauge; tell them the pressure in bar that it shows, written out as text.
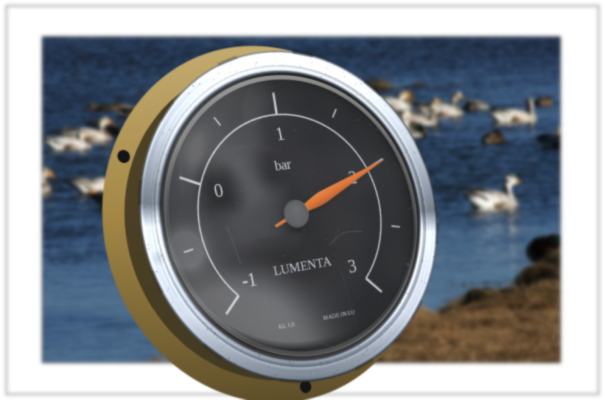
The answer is 2 bar
